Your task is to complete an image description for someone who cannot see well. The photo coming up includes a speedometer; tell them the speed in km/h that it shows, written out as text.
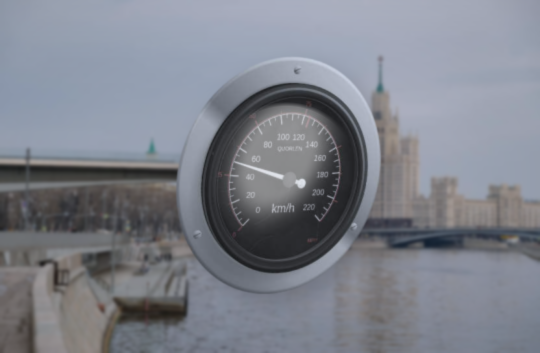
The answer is 50 km/h
